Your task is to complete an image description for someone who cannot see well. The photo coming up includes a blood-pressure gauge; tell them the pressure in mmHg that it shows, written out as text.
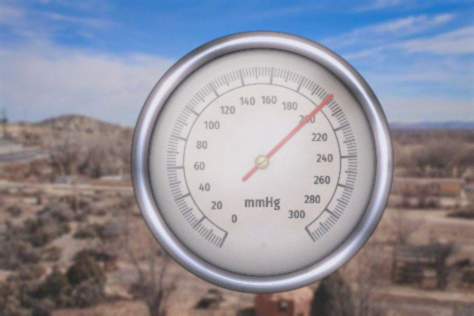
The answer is 200 mmHg
